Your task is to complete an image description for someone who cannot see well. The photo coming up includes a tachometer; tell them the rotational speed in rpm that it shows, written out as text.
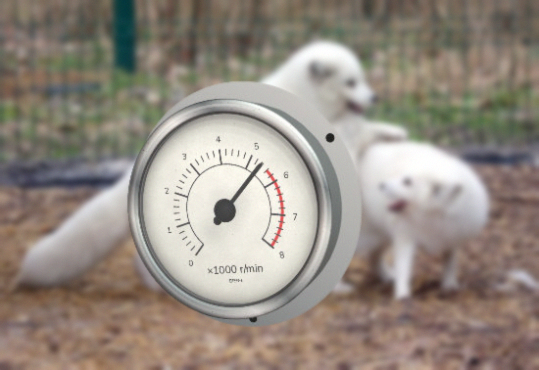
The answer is 5400 rpm
